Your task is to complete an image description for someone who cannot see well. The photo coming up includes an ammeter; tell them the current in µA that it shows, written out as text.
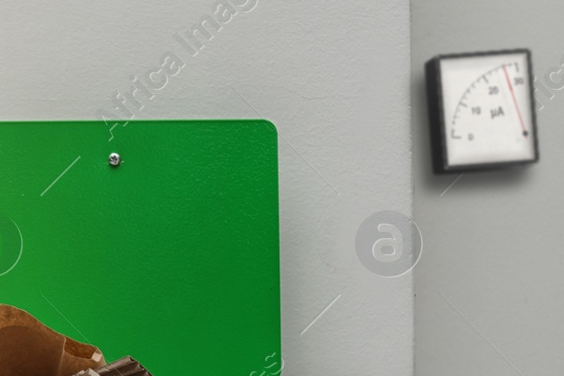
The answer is 26 µA
